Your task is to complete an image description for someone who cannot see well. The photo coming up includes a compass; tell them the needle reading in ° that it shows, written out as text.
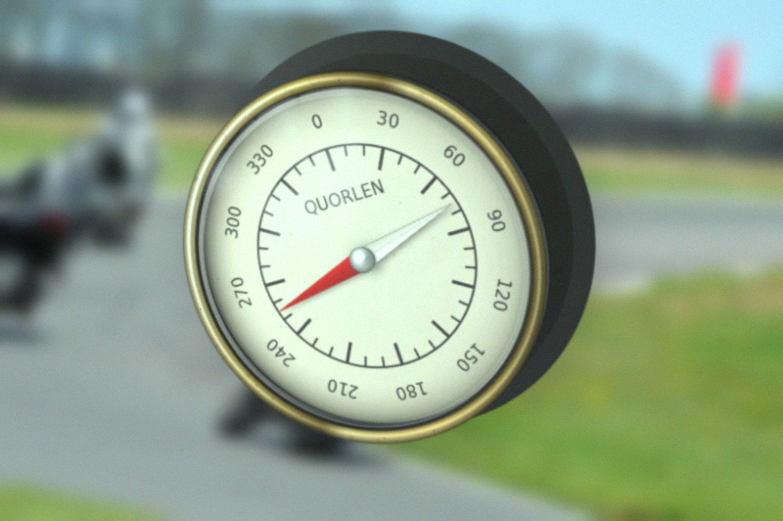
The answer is 255 °
